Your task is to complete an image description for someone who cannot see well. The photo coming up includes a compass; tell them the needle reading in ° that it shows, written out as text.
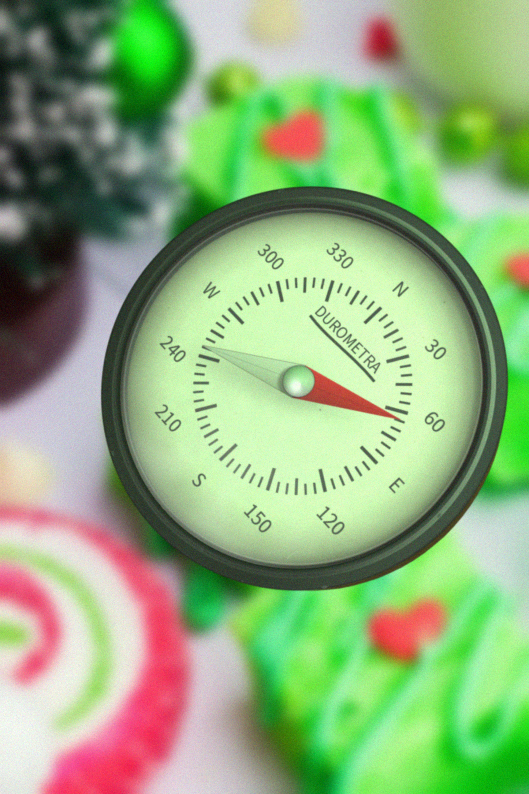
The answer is 65 °
